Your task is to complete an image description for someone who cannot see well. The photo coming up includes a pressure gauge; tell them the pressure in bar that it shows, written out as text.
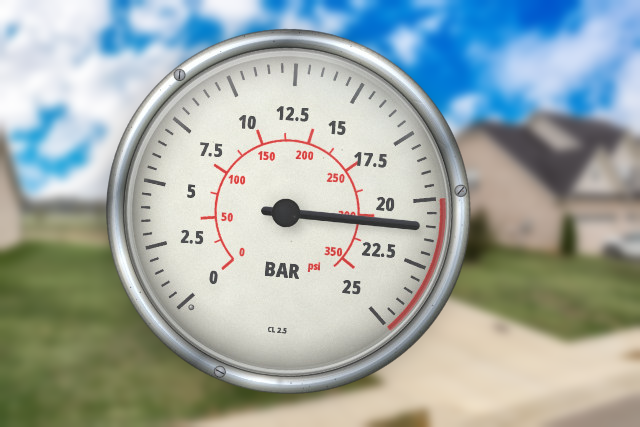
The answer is 21 bar
